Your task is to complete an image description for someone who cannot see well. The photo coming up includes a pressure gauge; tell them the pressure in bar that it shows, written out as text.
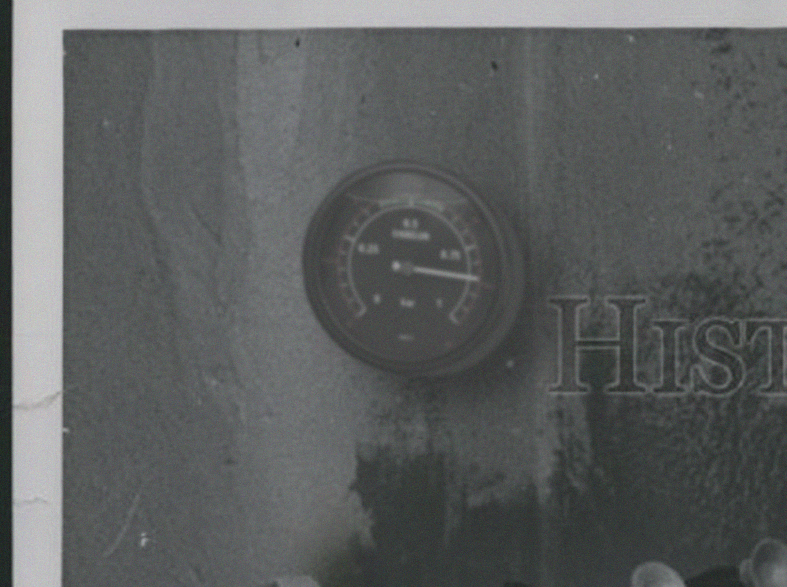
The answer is 0.85 bar
